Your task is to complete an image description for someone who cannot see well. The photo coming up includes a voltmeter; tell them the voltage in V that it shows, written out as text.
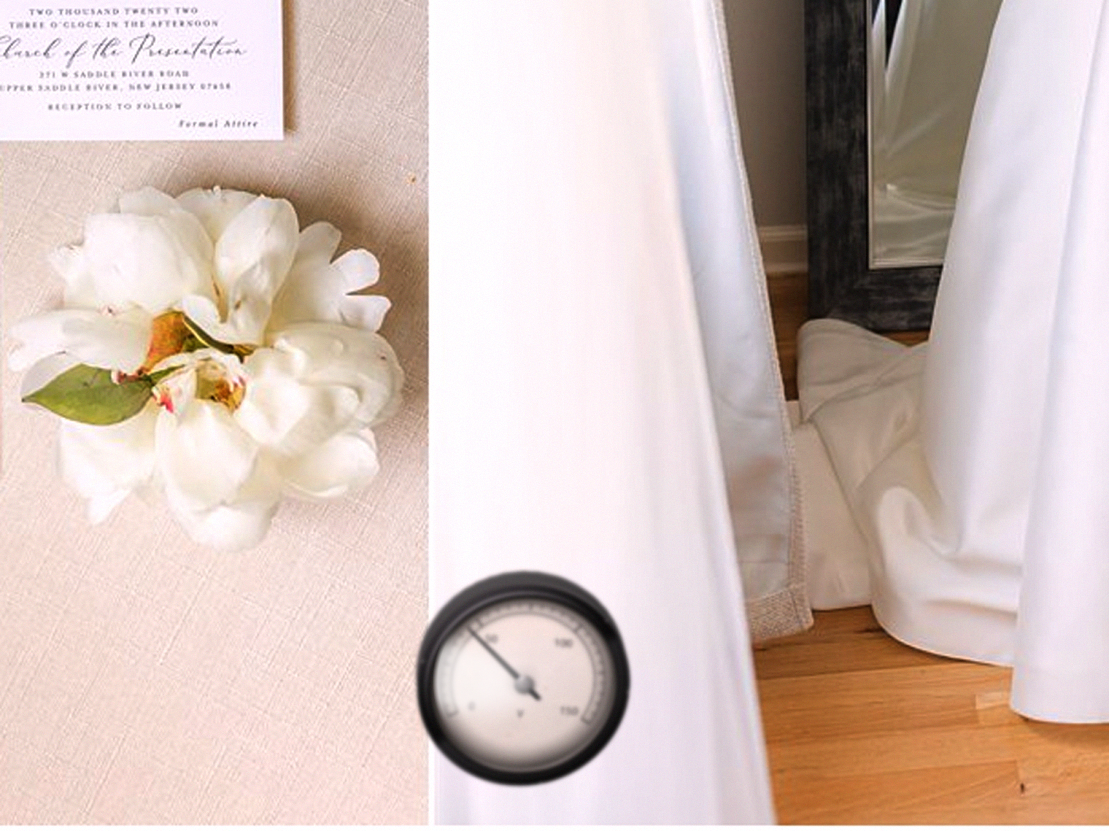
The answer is 45 V
